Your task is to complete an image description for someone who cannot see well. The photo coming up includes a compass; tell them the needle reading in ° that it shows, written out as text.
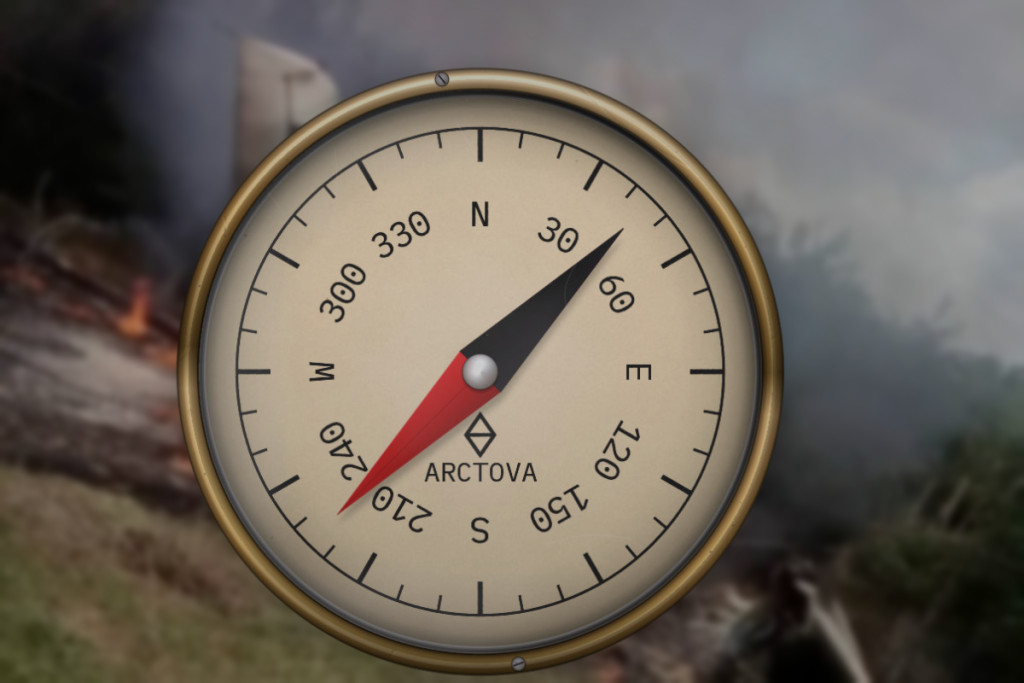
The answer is 225 °
